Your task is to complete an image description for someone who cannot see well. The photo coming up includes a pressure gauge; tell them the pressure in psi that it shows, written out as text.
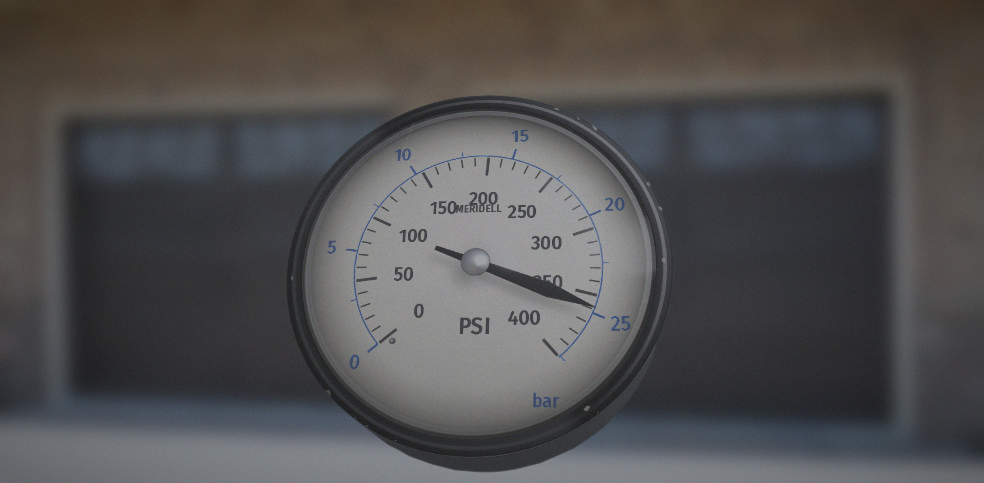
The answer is 360 psi
